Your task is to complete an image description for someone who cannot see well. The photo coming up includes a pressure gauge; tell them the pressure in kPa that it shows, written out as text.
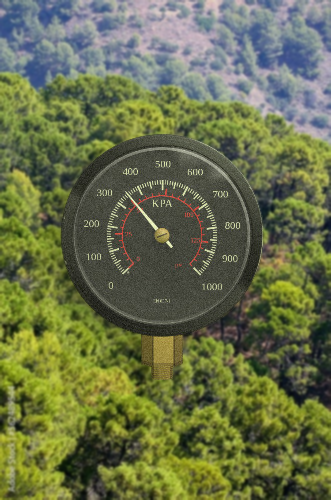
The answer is 350 kPa
